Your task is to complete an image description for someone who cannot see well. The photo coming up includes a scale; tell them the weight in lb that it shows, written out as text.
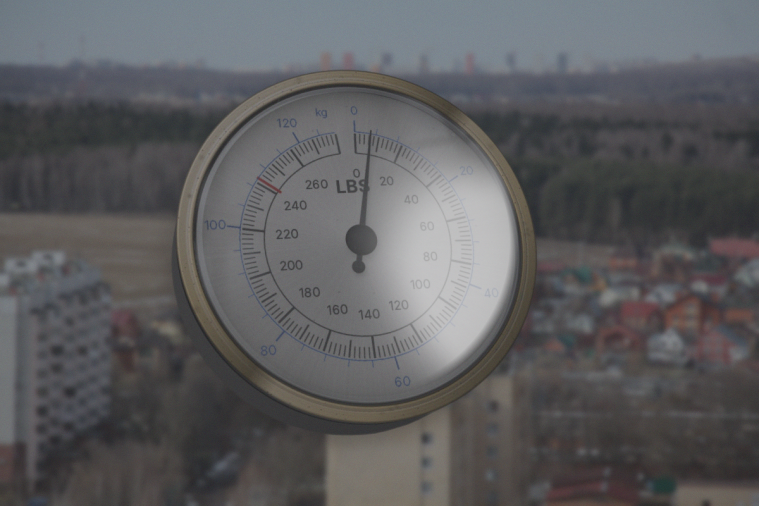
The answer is 6 lb
